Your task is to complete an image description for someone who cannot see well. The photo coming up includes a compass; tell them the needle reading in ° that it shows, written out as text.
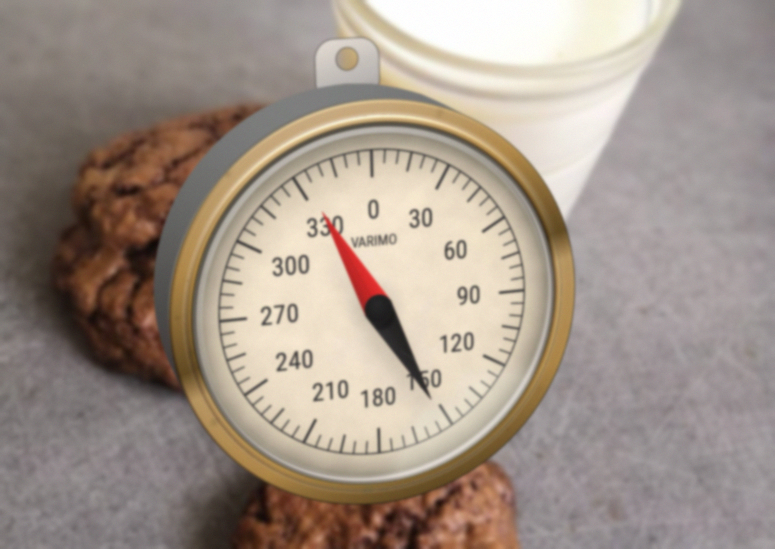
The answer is 332.5 °
